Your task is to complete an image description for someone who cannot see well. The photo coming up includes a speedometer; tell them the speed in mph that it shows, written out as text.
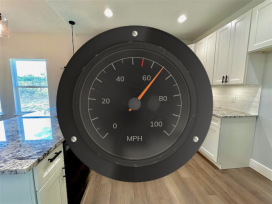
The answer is 65 mph
